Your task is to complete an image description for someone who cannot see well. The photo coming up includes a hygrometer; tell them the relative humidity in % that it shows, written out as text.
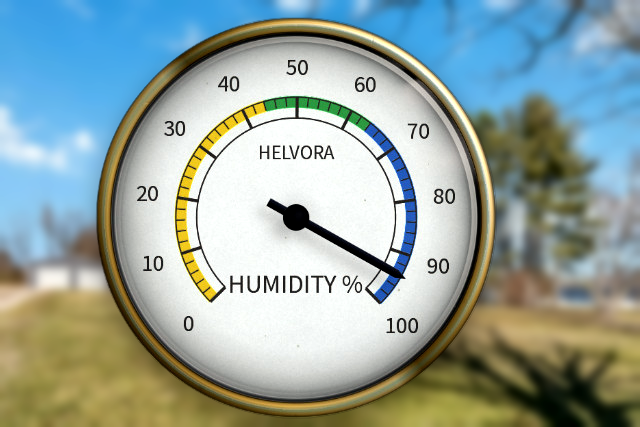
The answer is 94 %
